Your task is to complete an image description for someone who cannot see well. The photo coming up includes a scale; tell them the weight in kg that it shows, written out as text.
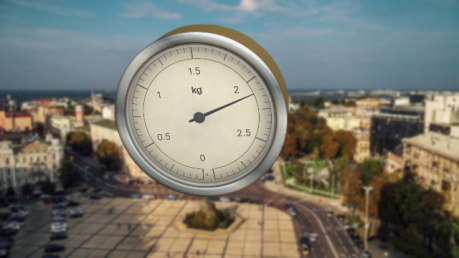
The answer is 2.1 kg
